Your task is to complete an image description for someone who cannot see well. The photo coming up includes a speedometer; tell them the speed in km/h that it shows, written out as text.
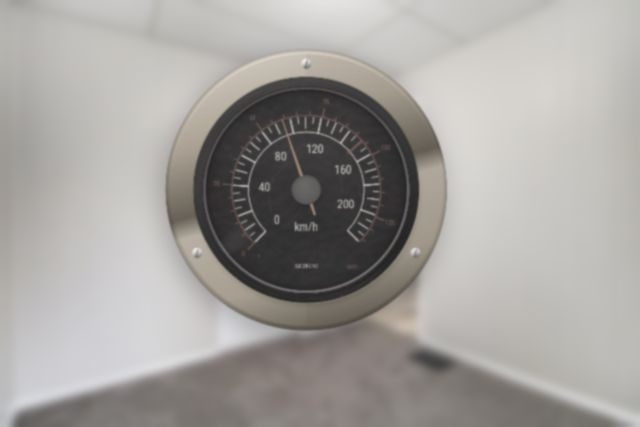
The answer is 95 km/h
